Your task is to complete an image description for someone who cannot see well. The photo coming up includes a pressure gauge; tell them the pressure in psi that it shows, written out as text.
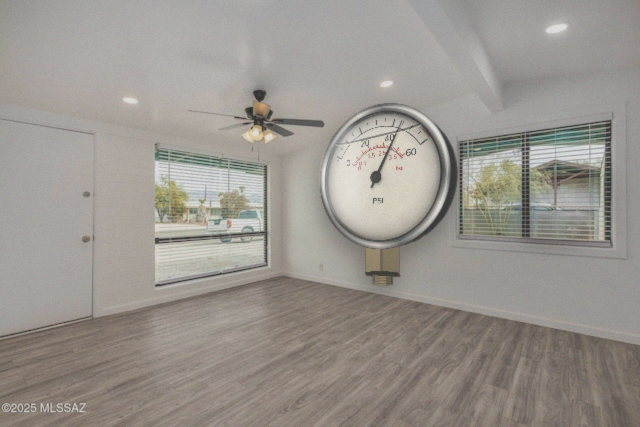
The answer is 45 psi
